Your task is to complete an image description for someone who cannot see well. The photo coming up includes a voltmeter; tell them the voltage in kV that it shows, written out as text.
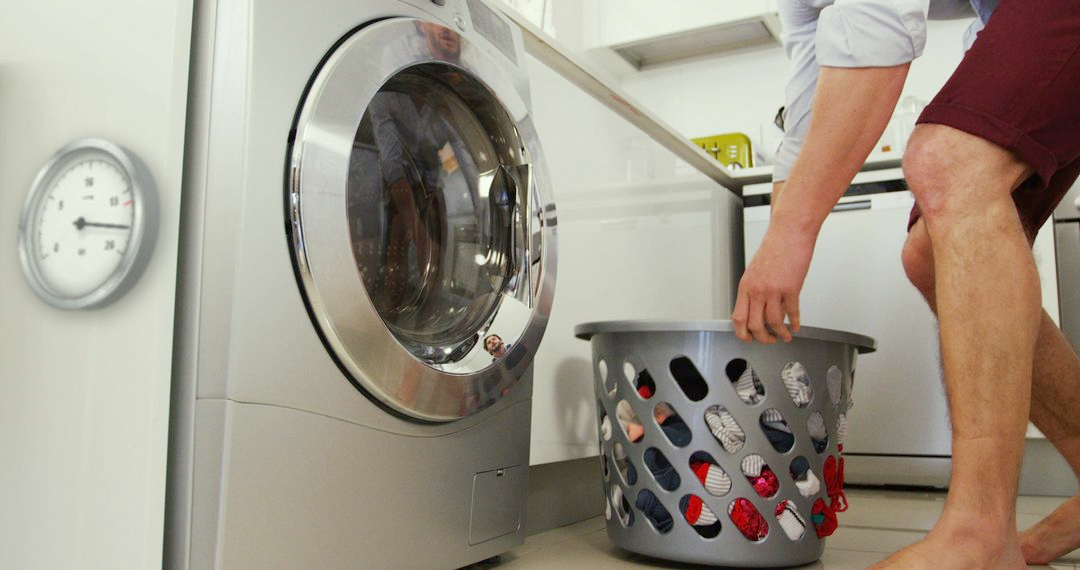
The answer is 18 kV
